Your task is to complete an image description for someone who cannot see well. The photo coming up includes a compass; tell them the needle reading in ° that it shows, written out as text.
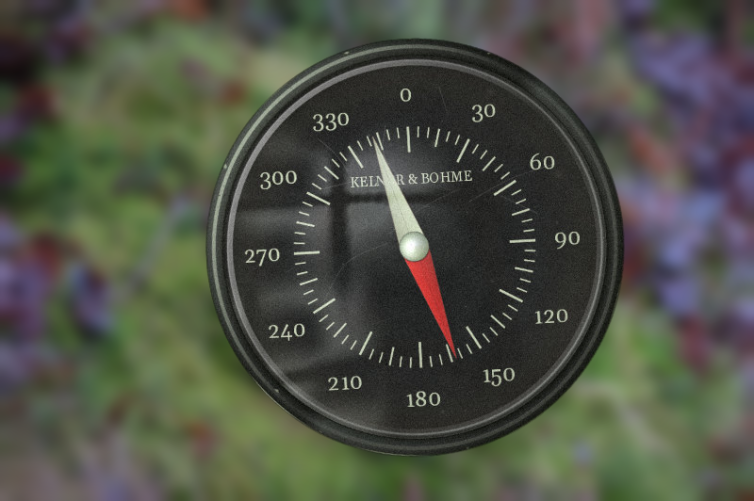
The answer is 162.5 °
